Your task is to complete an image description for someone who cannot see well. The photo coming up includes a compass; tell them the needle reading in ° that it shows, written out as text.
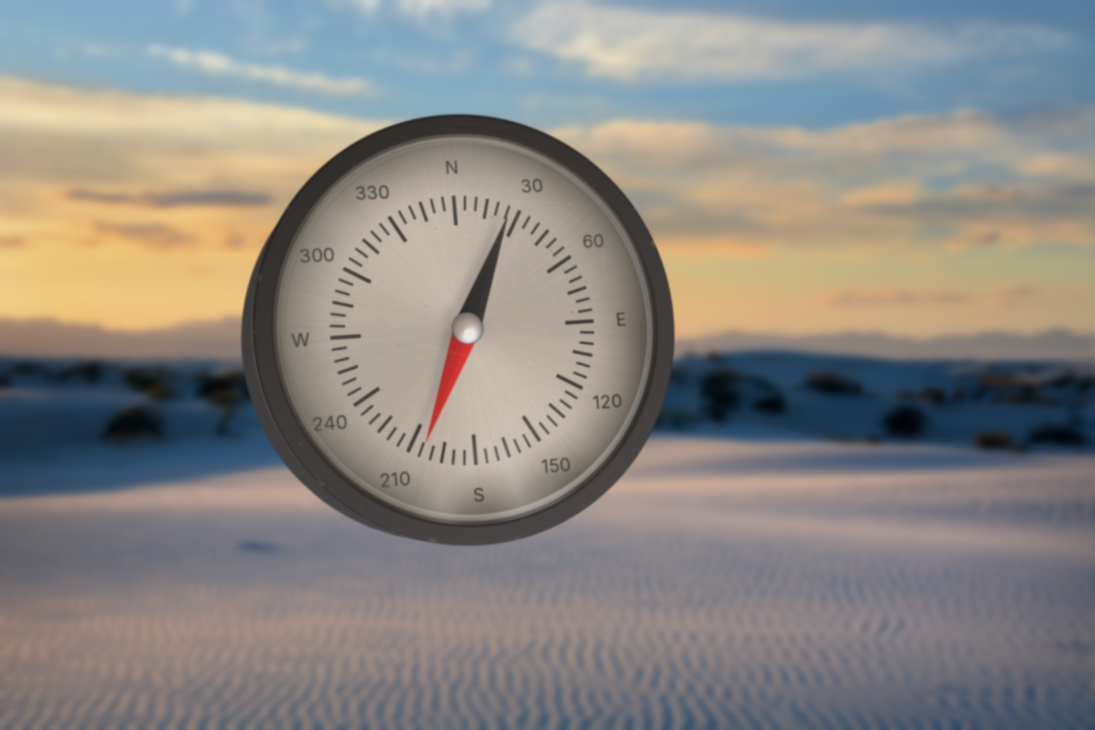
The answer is 205 °
